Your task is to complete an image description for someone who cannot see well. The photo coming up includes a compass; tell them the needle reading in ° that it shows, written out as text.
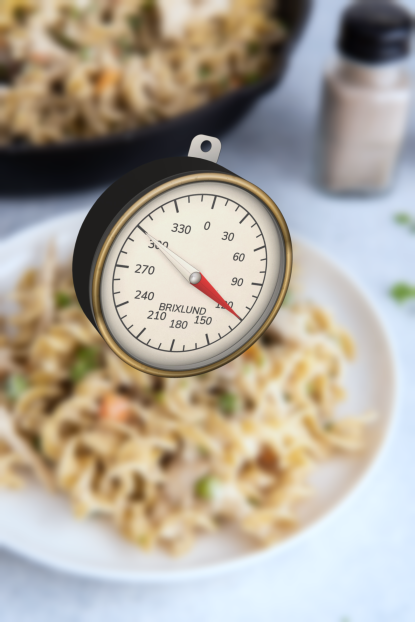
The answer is 120 °
